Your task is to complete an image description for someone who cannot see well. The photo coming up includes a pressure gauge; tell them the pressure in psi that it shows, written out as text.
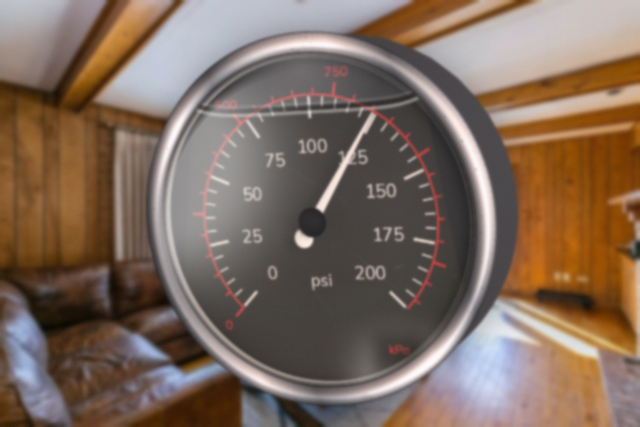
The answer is 125 psi
